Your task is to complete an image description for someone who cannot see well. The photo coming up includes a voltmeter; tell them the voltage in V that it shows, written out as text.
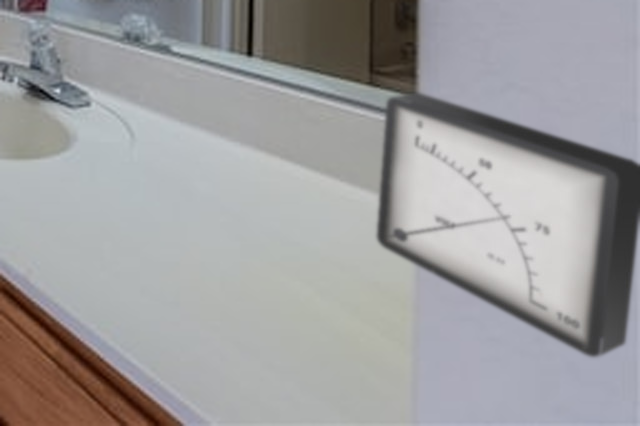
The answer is 70 V
